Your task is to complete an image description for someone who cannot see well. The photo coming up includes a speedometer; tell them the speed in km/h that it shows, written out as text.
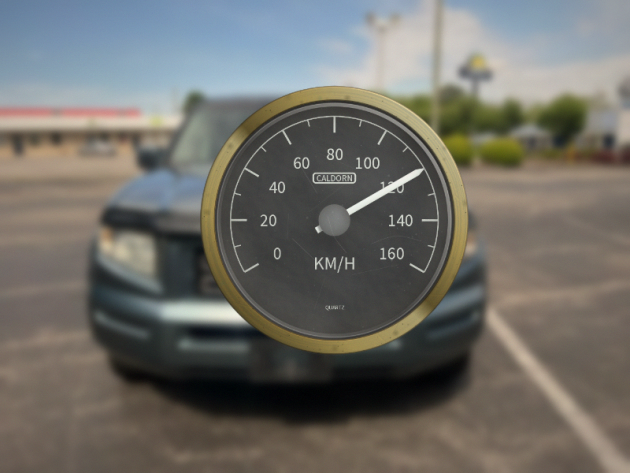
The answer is 120 km/h
